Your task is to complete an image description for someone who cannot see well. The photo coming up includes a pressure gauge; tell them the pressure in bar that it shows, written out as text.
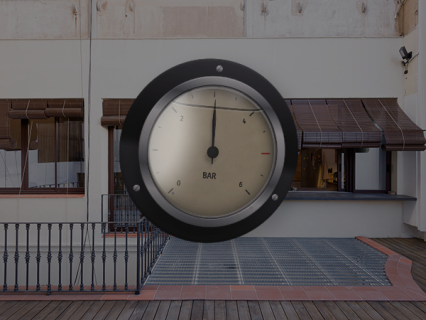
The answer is 3 bar
